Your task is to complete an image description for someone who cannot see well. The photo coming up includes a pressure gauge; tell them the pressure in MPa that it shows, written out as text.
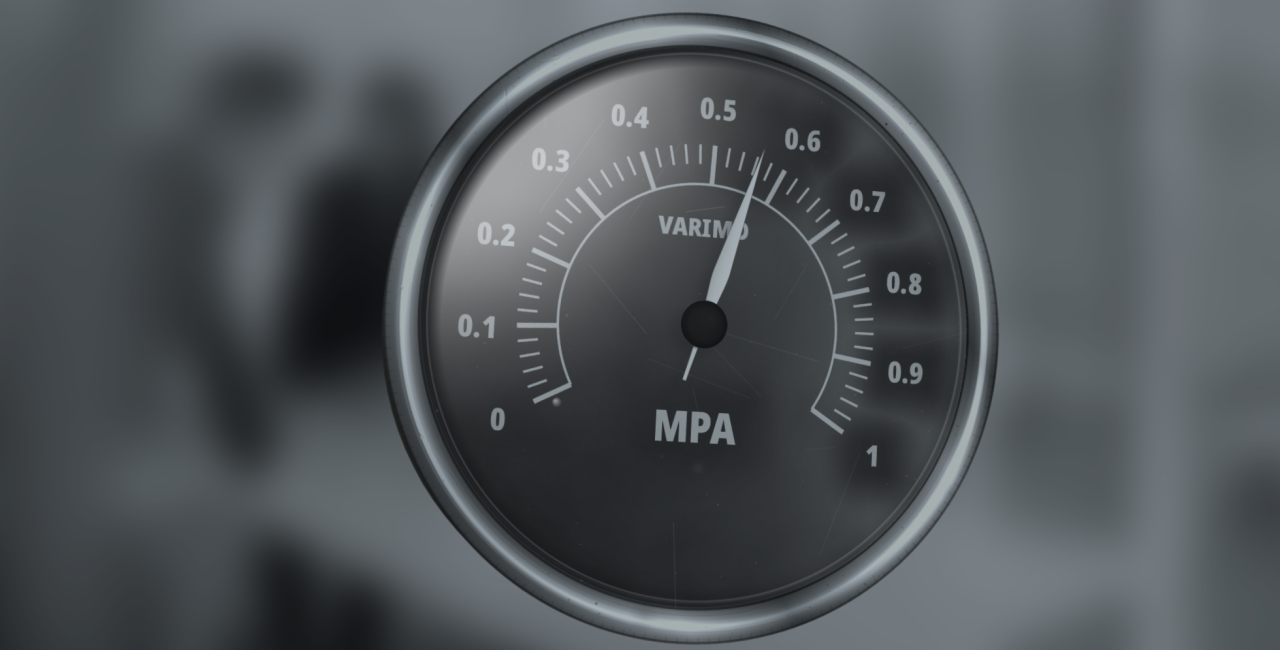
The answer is 0.56 MPa
